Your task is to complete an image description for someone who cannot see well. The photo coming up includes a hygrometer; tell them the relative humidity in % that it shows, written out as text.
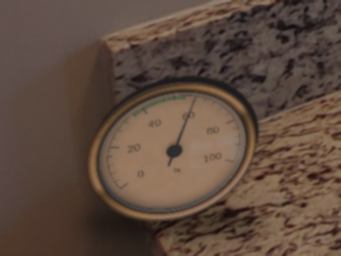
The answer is 60 %
